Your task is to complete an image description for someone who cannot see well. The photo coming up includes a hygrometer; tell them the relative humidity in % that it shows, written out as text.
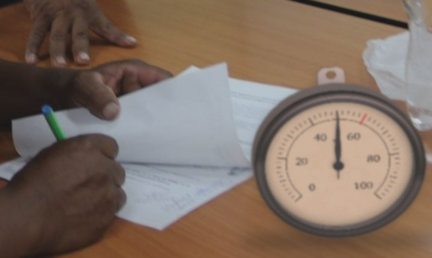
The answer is 50 %
